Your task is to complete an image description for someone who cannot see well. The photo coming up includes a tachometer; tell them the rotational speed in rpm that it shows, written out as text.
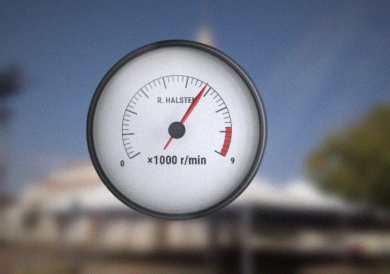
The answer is 5800 rpm
